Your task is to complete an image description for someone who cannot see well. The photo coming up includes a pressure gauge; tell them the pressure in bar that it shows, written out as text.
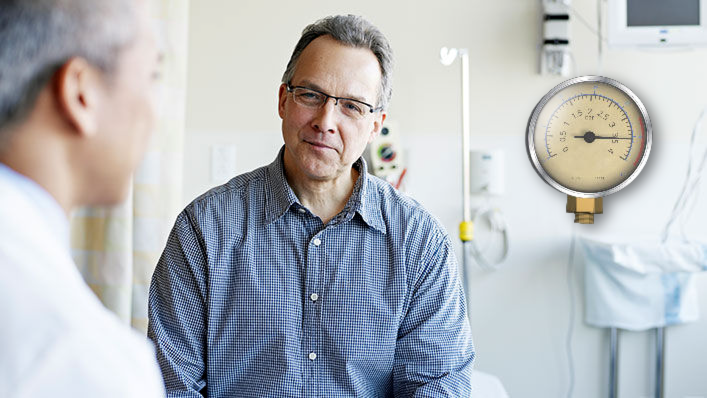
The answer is 3.5 bar
